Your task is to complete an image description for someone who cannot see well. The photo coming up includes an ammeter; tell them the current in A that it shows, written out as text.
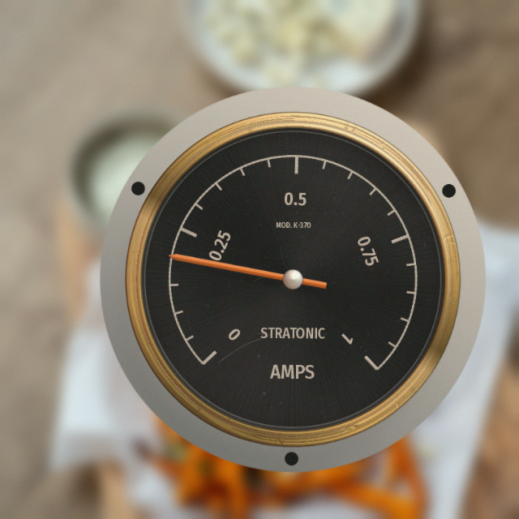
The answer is 0.2 A
